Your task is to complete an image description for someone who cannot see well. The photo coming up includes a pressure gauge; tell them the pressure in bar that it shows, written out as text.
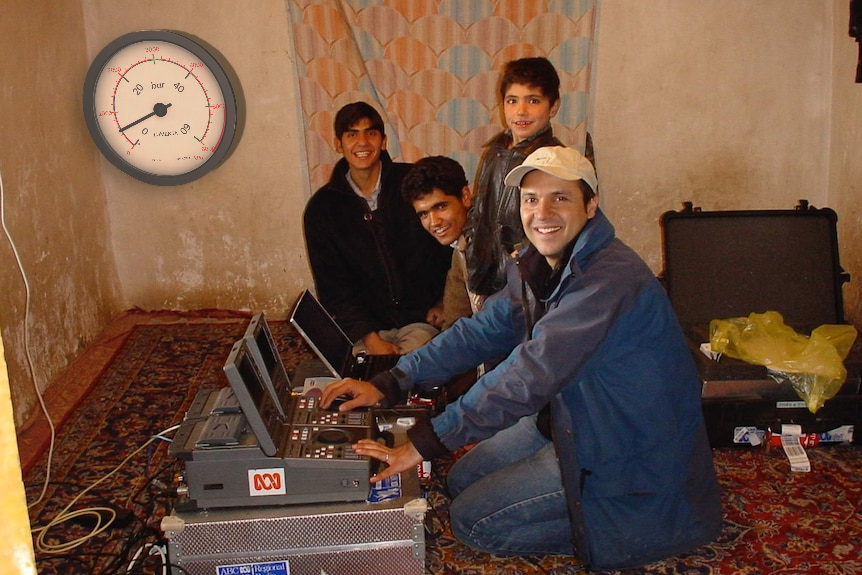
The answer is 5 bar
